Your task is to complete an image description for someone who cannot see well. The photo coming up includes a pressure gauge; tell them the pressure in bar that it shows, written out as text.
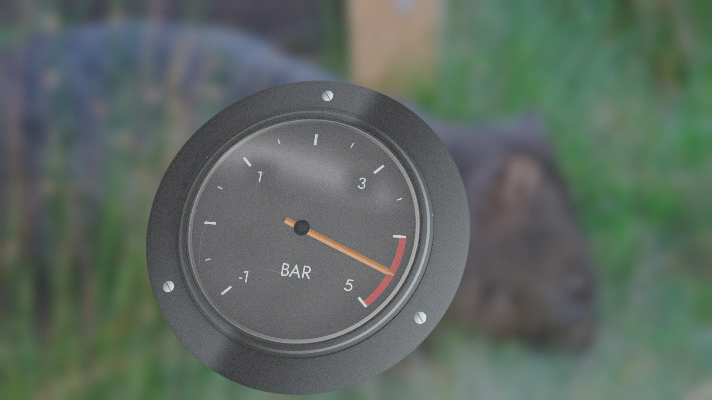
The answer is 4.5 bar
